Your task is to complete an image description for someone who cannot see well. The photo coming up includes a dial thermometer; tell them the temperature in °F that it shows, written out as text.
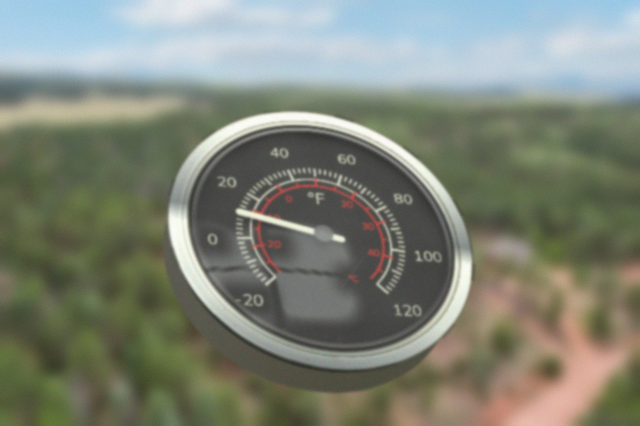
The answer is 10 °F
